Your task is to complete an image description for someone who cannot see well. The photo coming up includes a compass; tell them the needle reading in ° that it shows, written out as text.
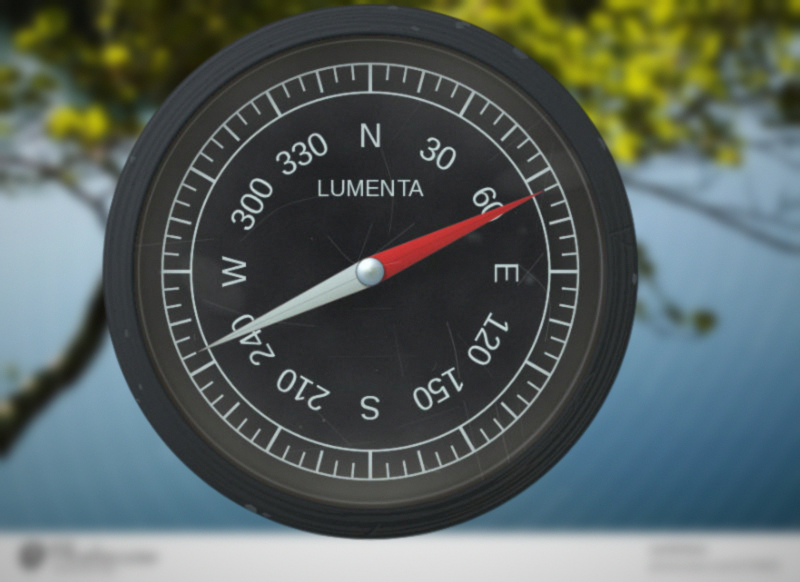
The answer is 65 °
